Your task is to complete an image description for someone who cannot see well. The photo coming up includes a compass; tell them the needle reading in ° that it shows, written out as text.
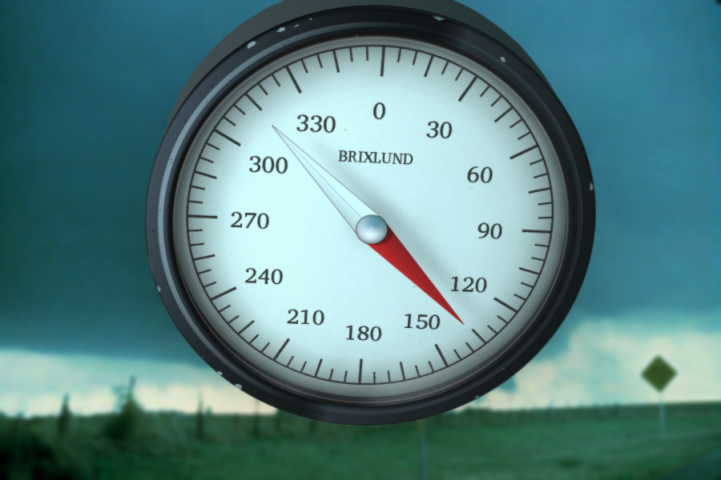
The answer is 135 °
